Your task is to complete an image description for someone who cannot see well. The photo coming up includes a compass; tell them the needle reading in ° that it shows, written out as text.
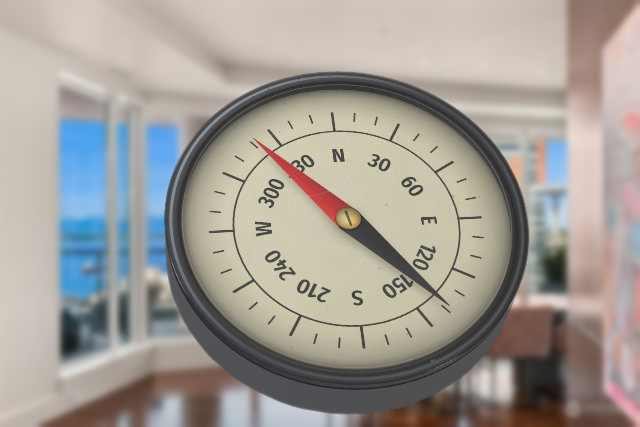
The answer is 320 °
